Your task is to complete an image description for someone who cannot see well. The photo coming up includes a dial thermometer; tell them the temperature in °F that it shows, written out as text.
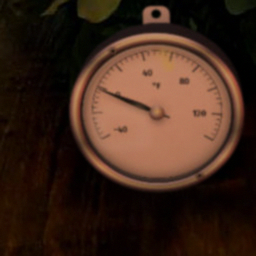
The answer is 0 °F
